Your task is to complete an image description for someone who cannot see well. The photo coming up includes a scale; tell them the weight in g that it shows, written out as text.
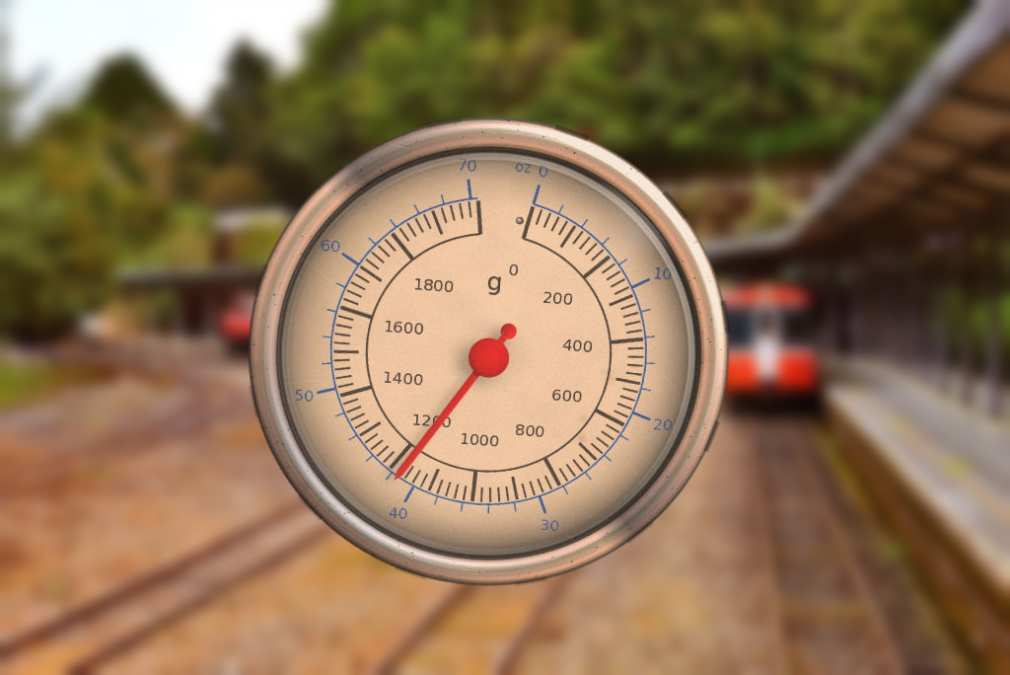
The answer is 1180 g
